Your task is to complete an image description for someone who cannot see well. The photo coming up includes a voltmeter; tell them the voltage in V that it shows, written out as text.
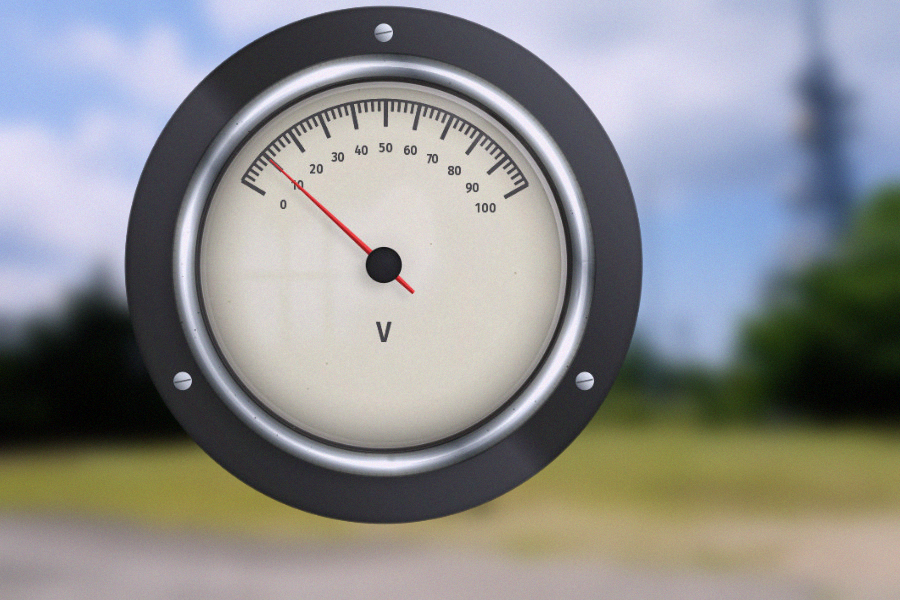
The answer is 10 V
